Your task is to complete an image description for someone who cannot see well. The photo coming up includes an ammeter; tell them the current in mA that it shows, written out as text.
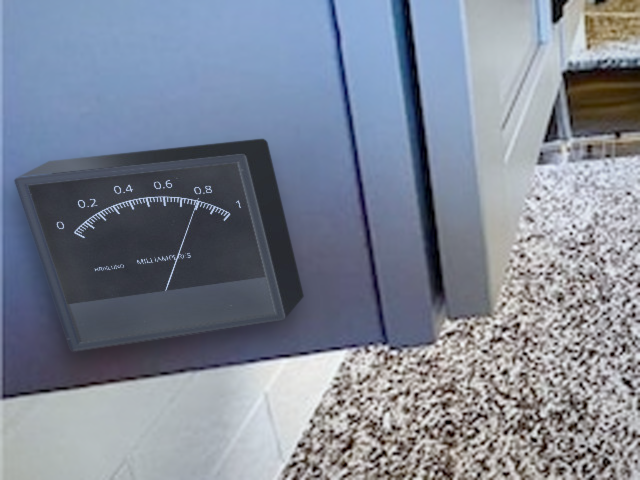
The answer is 0.8 mA
